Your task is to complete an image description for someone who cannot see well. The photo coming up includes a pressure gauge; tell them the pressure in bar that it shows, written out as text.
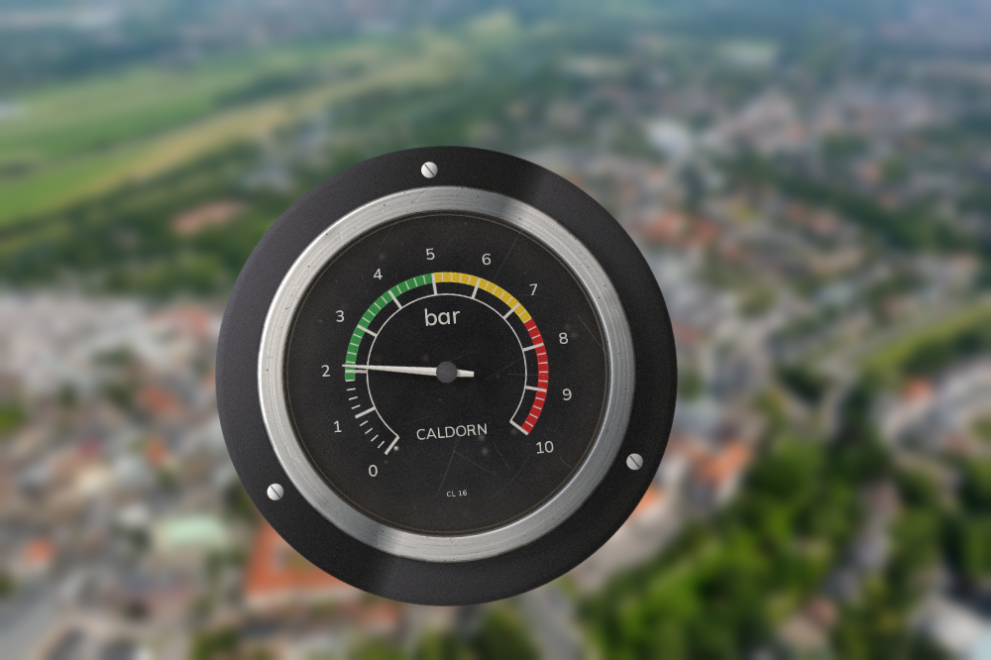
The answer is 2.1 bar
